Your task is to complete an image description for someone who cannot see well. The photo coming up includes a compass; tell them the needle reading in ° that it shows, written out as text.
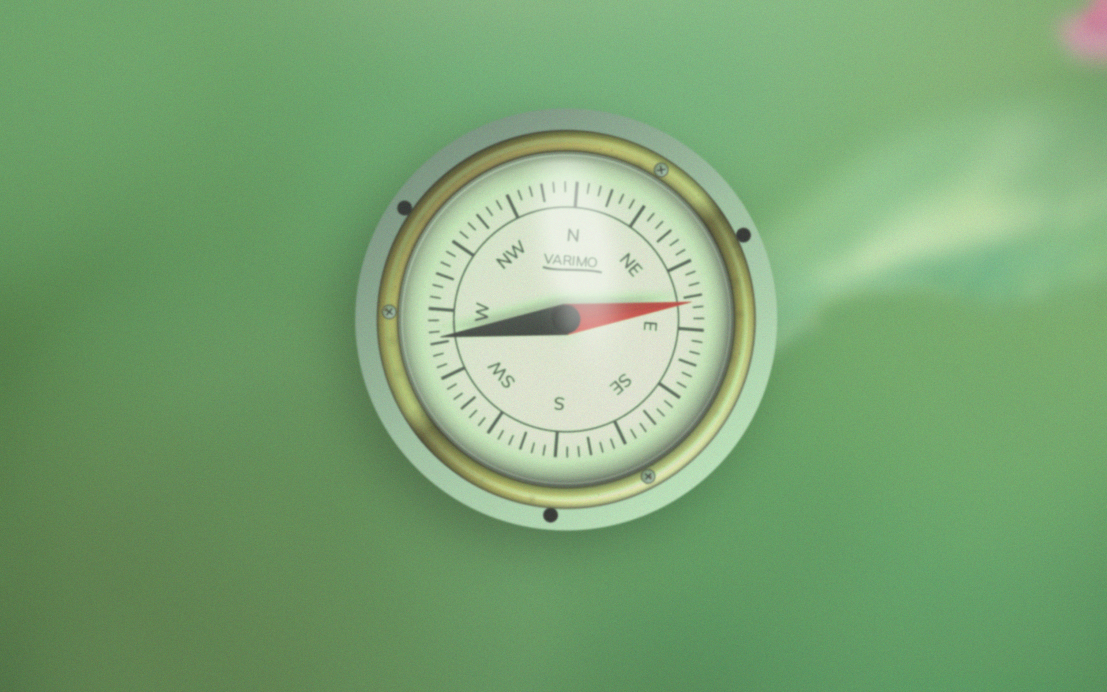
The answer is 77.5 °
